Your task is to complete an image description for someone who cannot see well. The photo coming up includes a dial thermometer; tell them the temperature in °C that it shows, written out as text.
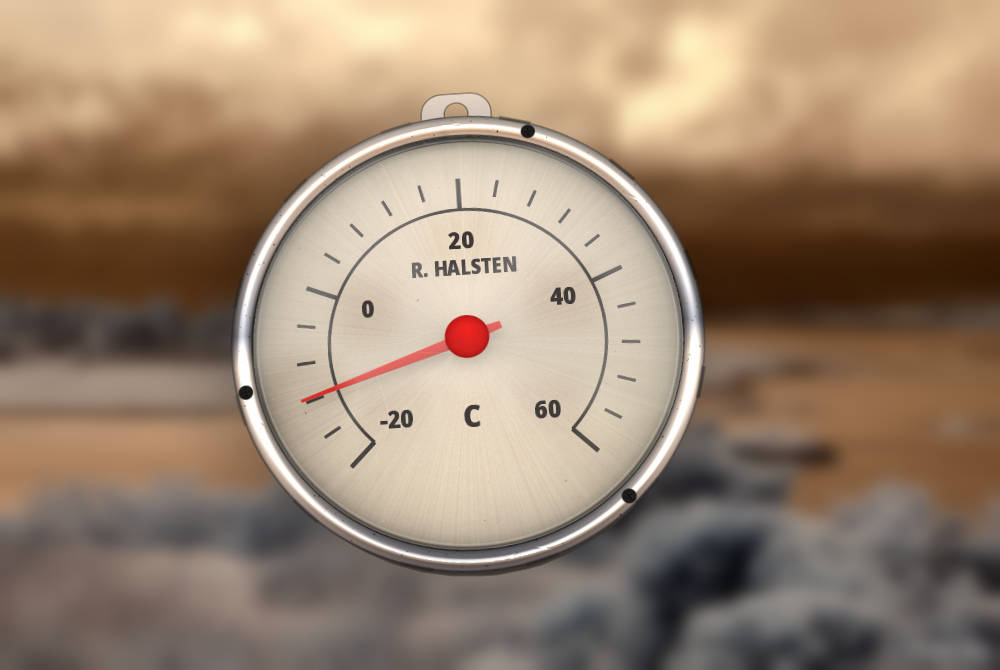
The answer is -12 °C
